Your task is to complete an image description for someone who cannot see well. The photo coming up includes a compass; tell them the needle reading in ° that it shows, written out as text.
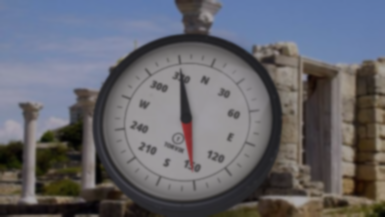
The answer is 150 °
